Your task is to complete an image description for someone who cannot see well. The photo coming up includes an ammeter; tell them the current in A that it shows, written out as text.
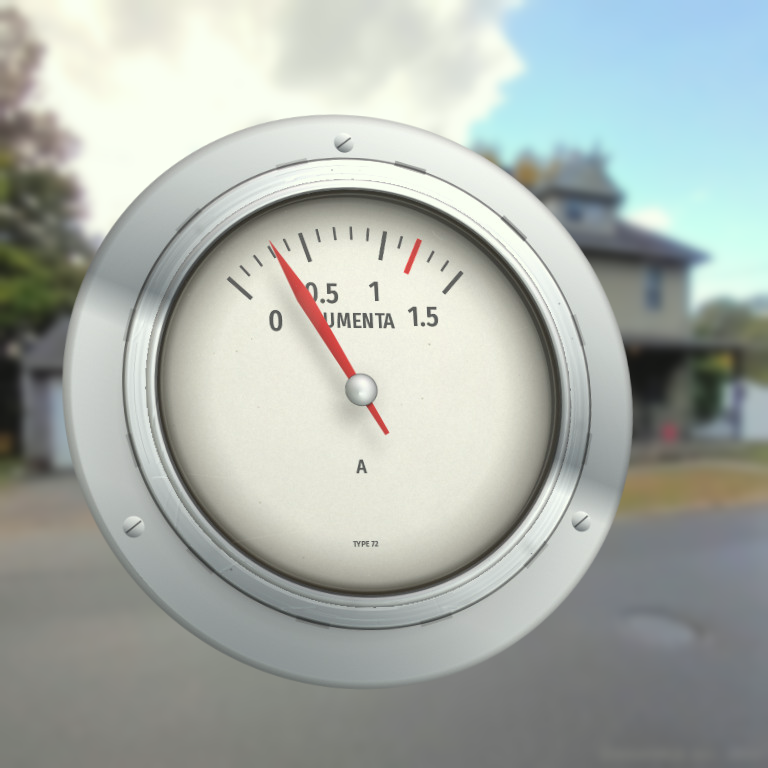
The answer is 0.3 A
